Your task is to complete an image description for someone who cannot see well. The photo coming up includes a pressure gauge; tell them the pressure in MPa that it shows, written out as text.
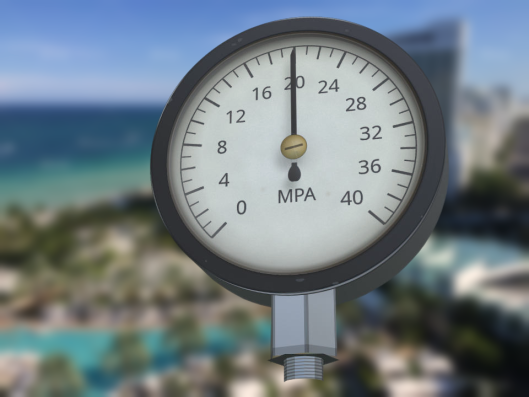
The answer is 20 MPa
